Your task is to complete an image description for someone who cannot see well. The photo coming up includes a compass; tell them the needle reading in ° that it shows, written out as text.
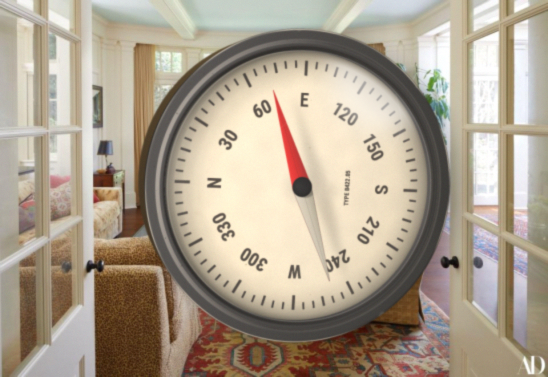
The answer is 70 °
